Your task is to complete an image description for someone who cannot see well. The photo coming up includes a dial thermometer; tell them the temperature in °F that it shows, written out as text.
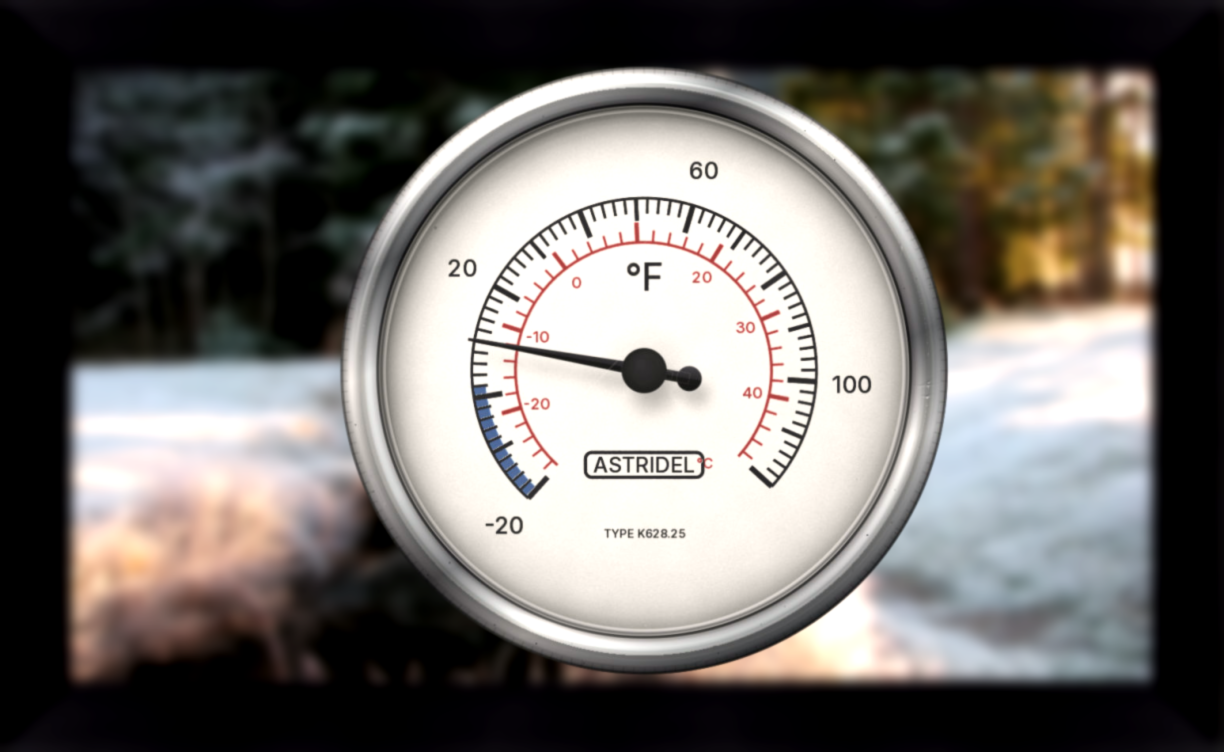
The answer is 10 °F
